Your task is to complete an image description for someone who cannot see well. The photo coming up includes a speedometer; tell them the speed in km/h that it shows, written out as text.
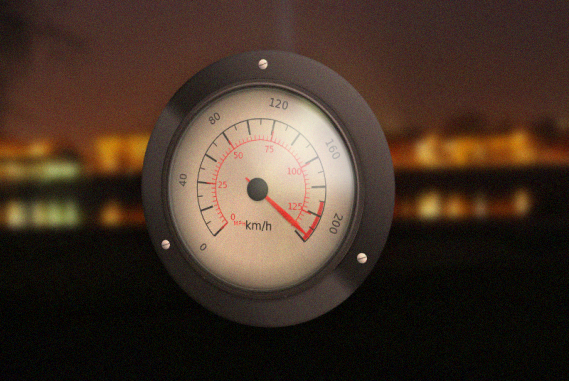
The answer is 215 km/h
